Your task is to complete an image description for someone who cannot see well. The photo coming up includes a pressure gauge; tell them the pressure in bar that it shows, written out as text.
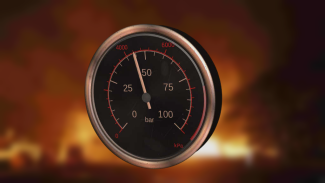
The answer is 45 bar
